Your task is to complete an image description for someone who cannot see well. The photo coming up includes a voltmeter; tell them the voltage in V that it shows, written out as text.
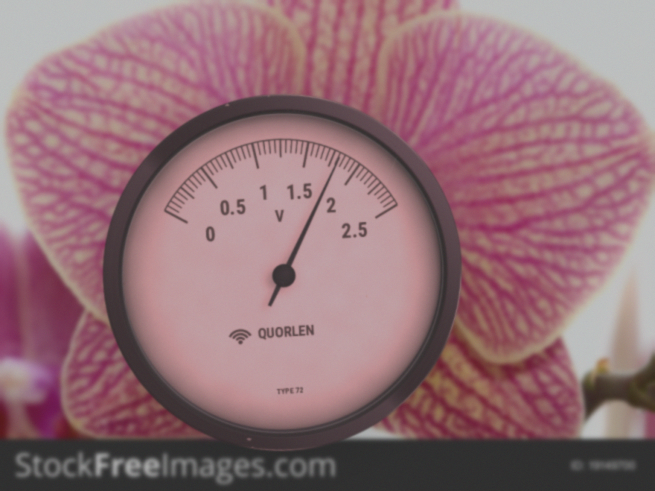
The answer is 1.8 V
